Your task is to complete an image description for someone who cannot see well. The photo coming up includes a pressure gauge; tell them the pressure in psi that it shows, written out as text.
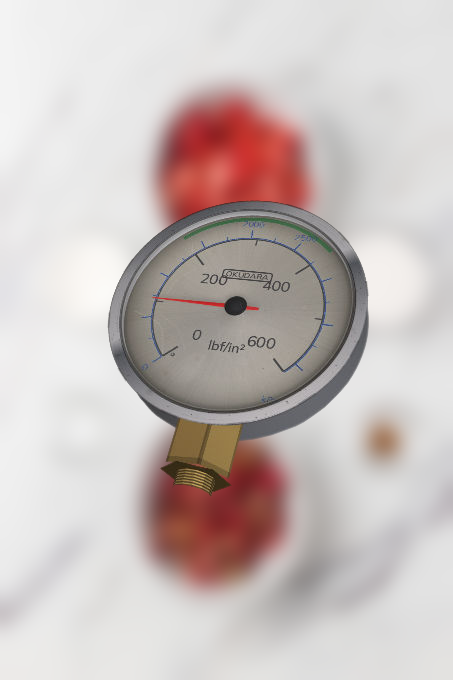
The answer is 100 psi
